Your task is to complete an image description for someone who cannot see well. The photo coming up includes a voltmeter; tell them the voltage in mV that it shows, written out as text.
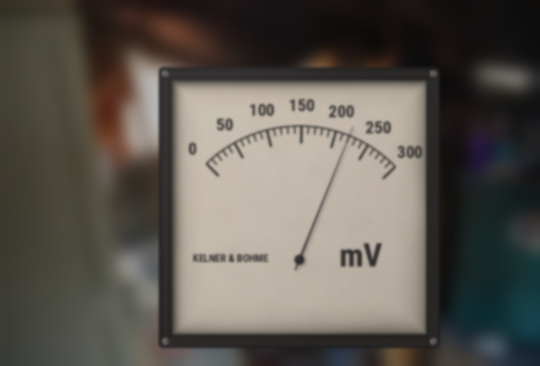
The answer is 220 mV
